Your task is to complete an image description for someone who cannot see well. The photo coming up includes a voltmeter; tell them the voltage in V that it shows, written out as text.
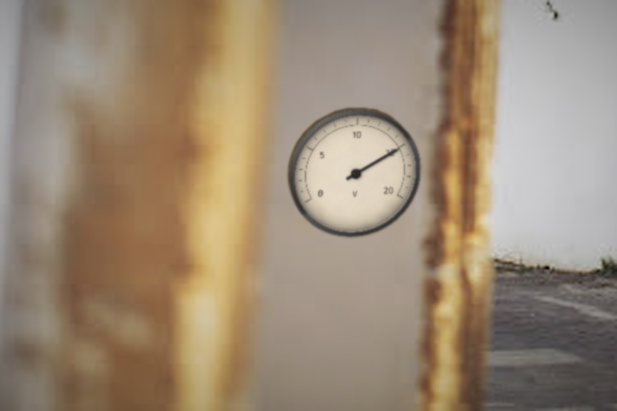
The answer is 15 V
